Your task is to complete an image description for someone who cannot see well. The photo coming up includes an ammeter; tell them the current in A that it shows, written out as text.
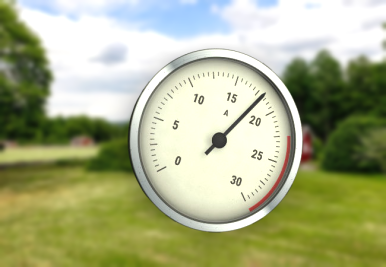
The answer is 18 A
